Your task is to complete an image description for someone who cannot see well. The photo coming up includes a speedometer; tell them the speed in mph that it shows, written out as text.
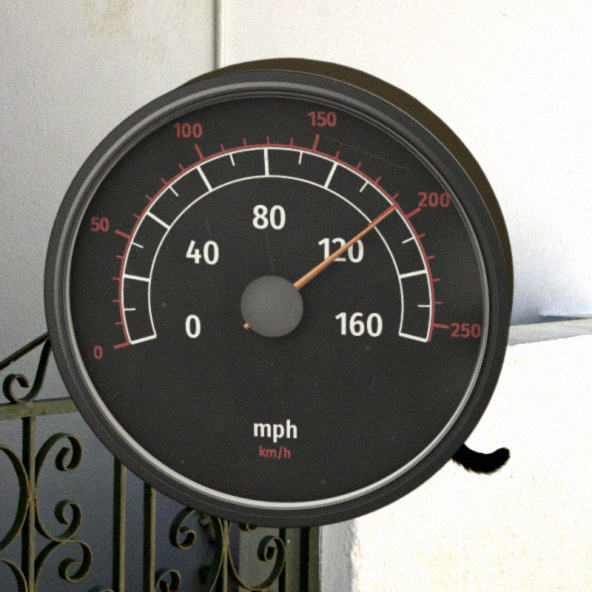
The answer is 120 mph
